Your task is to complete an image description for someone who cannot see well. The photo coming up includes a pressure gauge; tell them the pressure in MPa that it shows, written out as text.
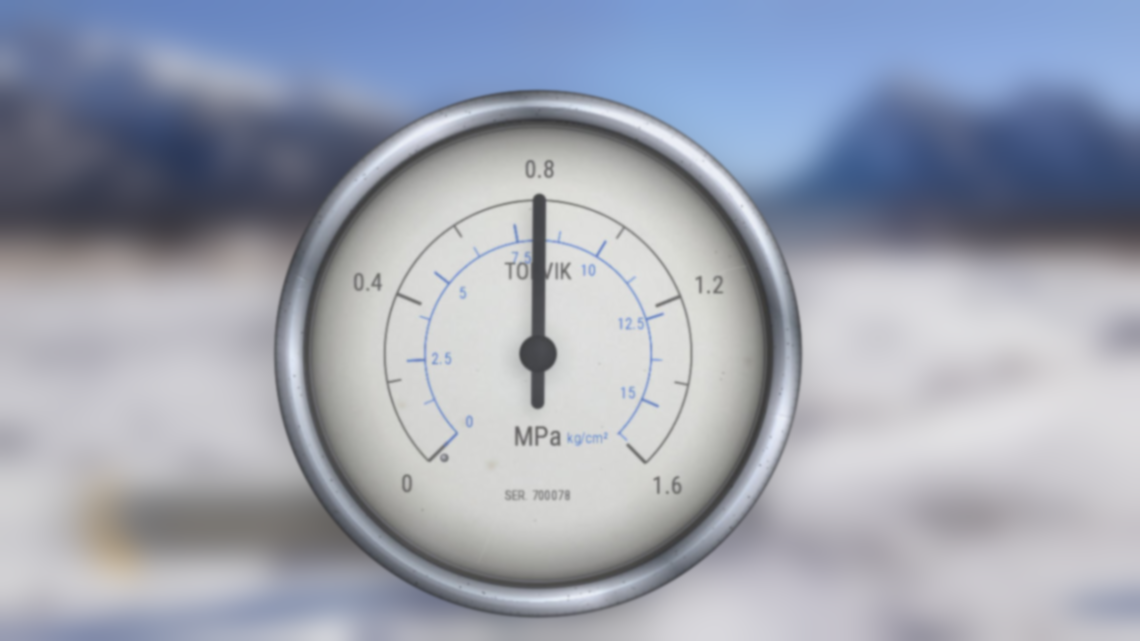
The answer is 0.8 MPa
